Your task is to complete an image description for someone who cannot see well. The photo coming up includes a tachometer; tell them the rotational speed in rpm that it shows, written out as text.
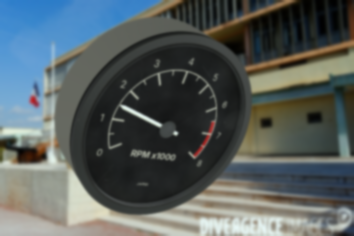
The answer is 1500 rpm
